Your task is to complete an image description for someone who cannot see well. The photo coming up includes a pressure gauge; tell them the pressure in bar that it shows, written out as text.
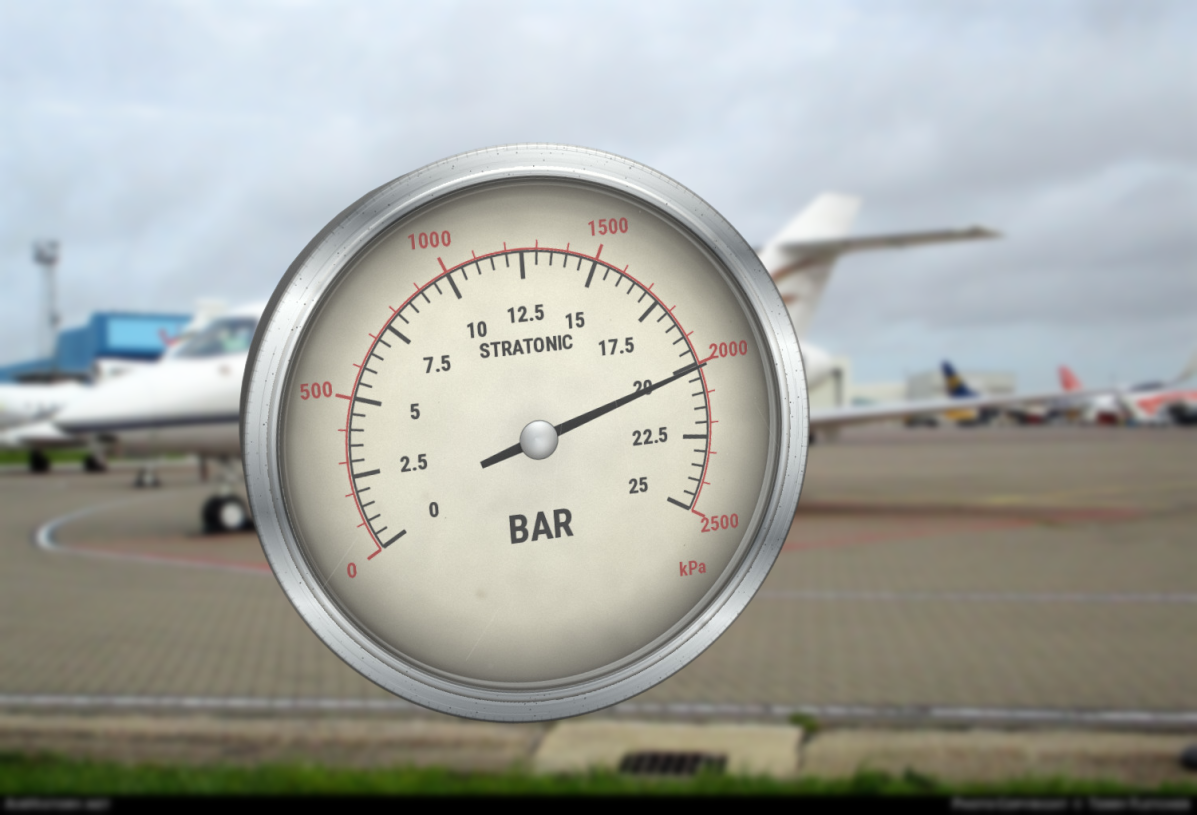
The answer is 20 bar
